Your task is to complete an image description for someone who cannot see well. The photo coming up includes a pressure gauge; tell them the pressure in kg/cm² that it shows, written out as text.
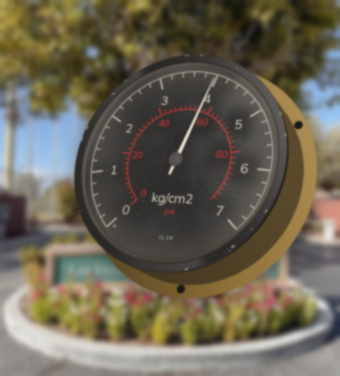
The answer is 4 kg/cm²
